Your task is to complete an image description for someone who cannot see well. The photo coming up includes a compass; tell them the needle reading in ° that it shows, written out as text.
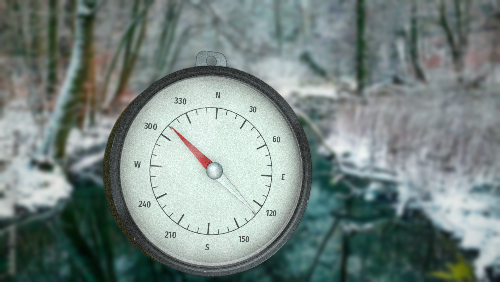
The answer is 310 °
